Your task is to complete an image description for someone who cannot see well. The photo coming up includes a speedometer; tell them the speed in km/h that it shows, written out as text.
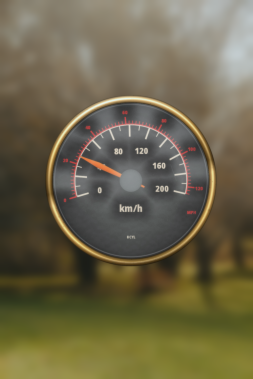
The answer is 40 km/h
